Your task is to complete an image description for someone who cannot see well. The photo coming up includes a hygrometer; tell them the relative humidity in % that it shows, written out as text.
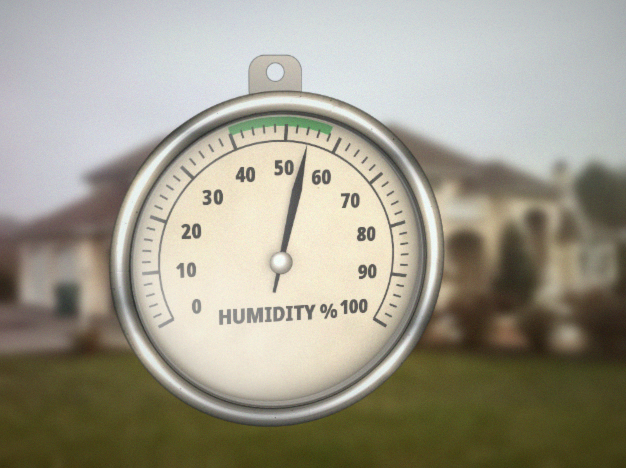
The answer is 54 %
